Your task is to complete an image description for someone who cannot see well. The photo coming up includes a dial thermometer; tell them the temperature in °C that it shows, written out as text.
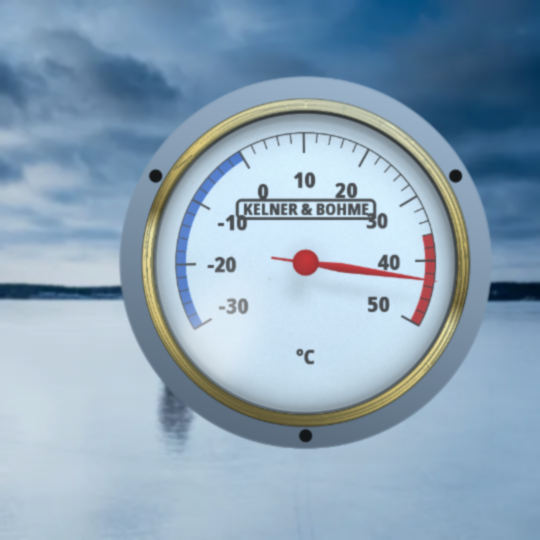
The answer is 43 °C
